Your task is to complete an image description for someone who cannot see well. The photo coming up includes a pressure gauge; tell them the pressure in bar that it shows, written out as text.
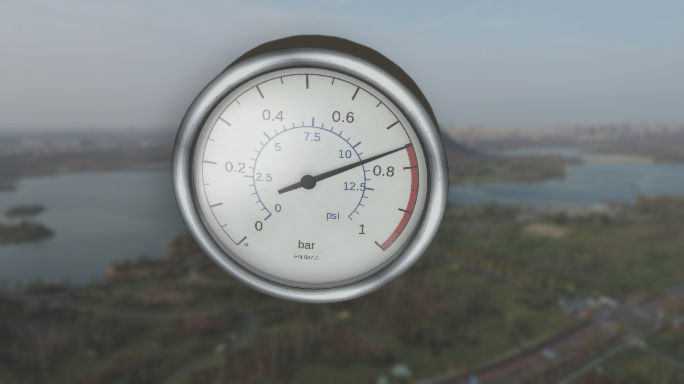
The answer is 0.75 bar
